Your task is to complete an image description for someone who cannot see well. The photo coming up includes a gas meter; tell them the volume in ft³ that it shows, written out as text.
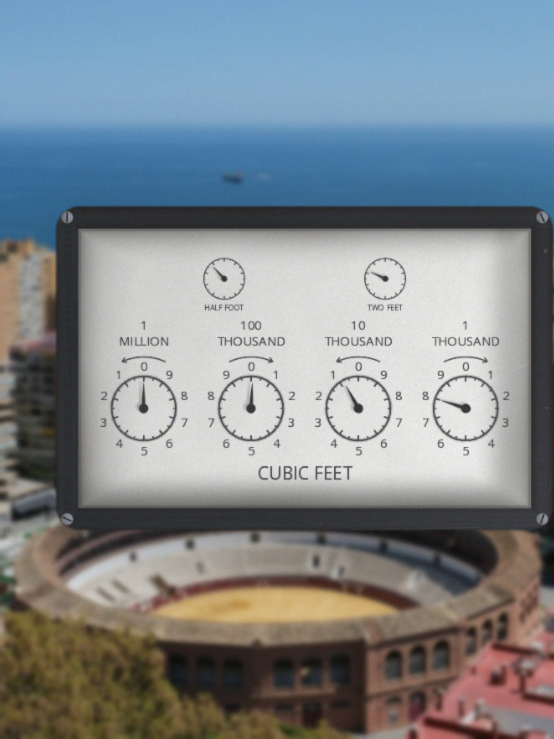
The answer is 800 ft³
